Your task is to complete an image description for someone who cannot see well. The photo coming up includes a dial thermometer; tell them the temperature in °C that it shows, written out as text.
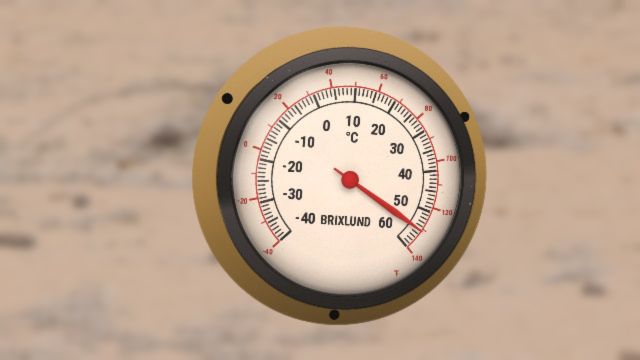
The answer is 55 °C
